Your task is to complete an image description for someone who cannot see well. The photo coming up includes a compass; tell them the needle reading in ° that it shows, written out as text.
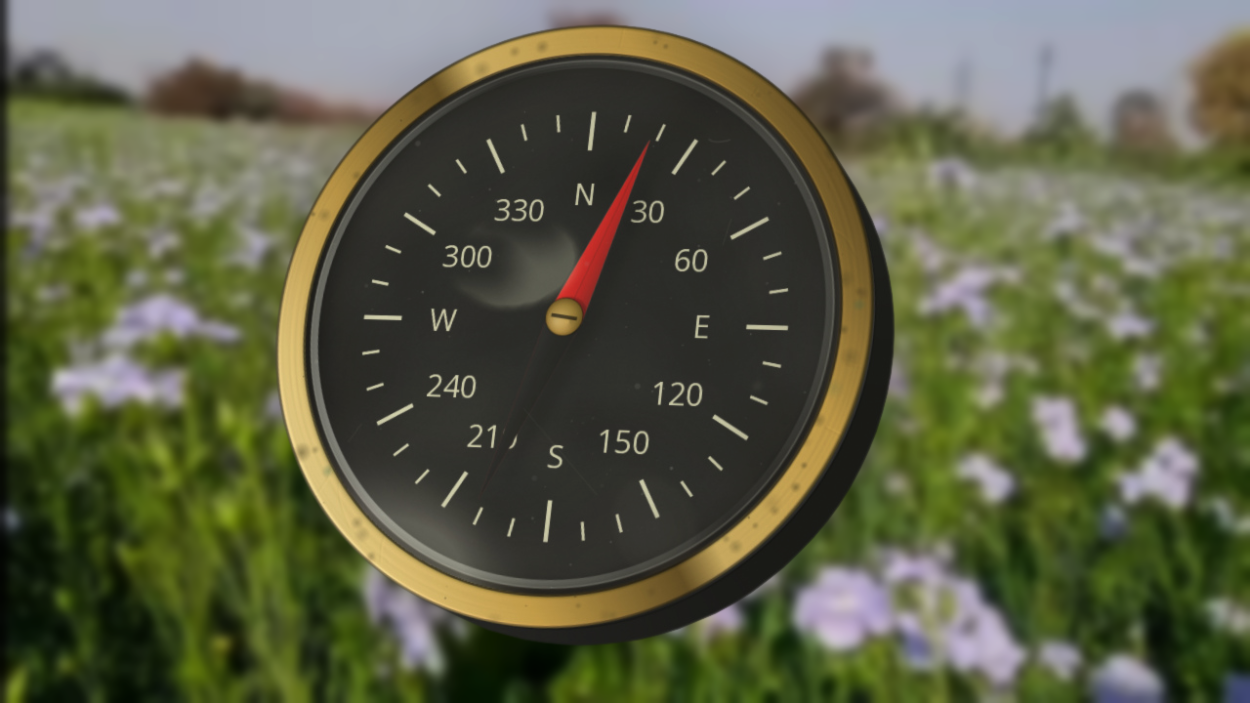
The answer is 20 °
